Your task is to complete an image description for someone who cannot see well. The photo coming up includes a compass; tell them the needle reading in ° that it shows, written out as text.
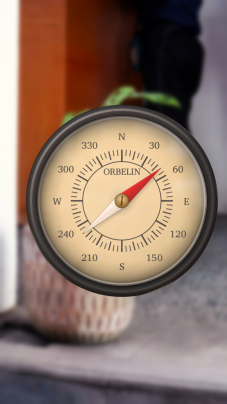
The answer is 50 °
